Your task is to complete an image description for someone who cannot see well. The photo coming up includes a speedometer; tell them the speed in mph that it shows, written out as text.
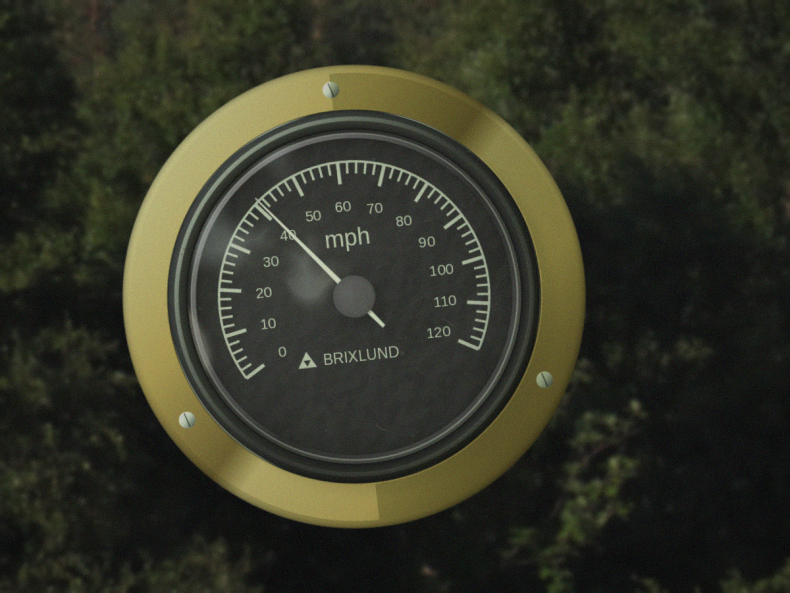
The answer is 41 mph
